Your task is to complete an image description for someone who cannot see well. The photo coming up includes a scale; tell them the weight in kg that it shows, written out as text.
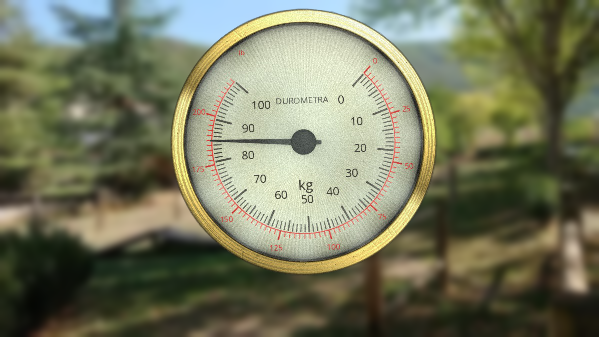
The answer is 85 kg
